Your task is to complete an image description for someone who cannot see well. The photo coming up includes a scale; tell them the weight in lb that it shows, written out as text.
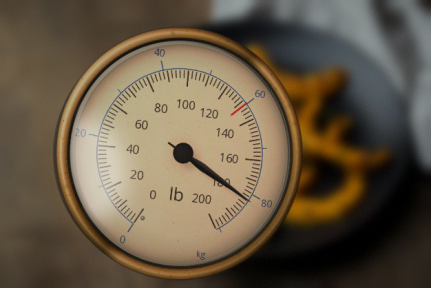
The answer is 180 lb
